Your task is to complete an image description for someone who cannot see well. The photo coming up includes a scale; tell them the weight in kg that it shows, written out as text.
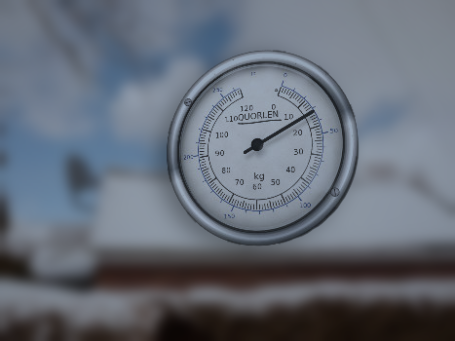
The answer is 15 kg
